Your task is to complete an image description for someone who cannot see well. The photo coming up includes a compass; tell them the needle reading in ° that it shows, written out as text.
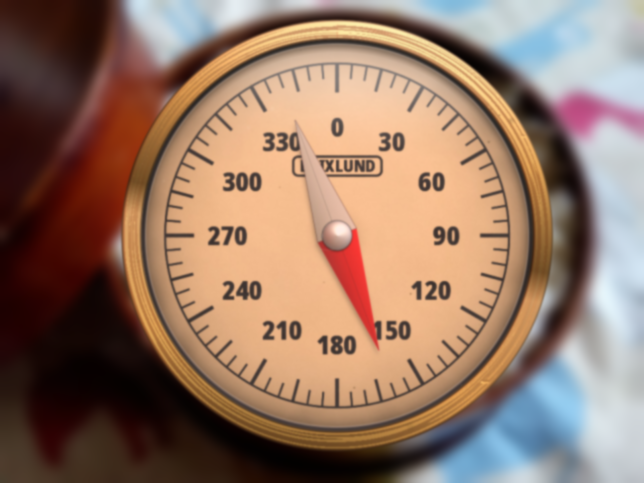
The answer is 160 °
